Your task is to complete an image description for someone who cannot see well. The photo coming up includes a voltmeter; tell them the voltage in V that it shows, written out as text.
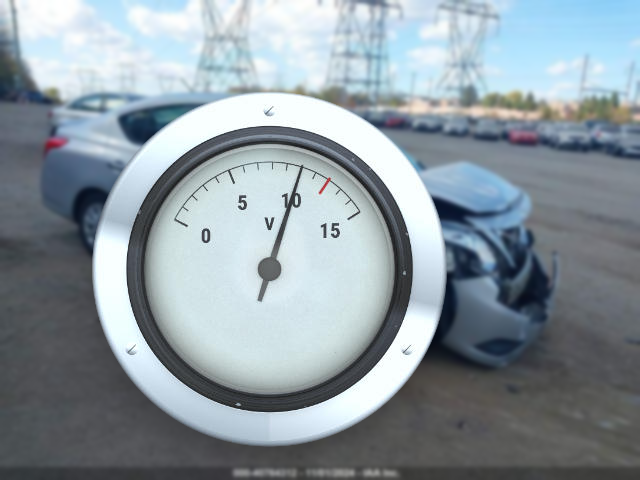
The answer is 10 V
